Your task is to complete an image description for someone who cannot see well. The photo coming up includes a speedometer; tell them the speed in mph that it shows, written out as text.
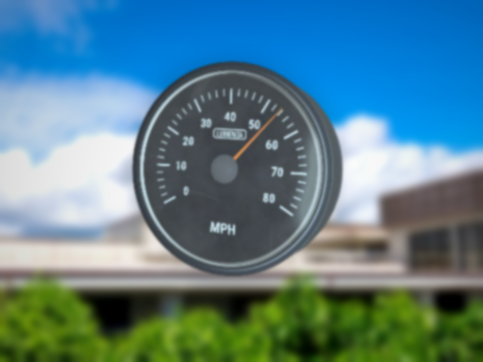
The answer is 54 mph
